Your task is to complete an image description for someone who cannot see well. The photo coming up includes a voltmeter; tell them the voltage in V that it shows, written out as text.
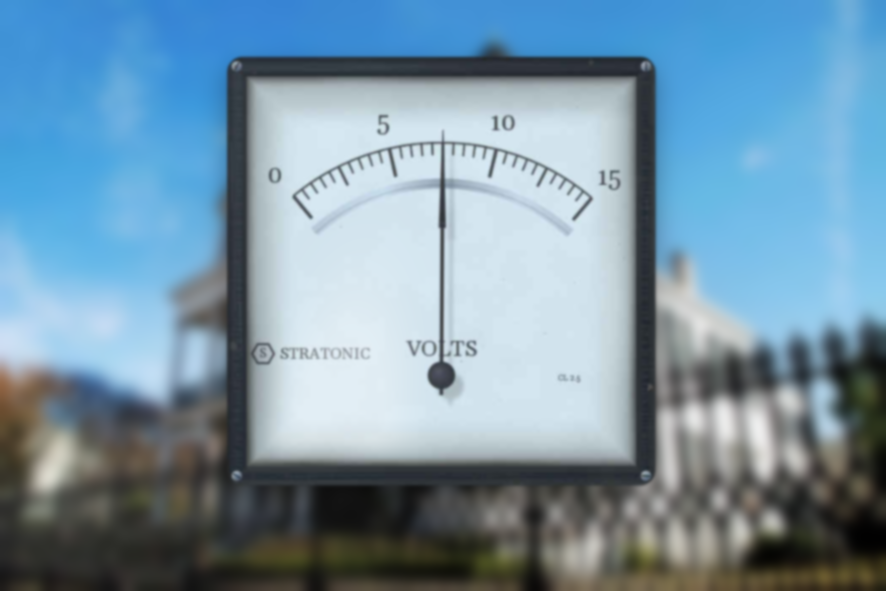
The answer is 7.5 V
